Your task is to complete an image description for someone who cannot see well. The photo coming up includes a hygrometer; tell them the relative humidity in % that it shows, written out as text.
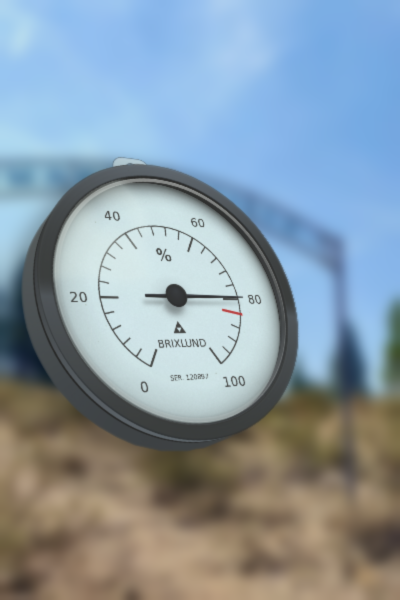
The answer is 80 %
